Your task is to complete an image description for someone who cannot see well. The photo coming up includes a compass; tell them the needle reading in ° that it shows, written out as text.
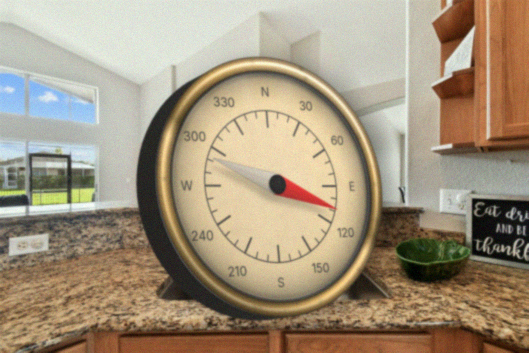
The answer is 110 °
